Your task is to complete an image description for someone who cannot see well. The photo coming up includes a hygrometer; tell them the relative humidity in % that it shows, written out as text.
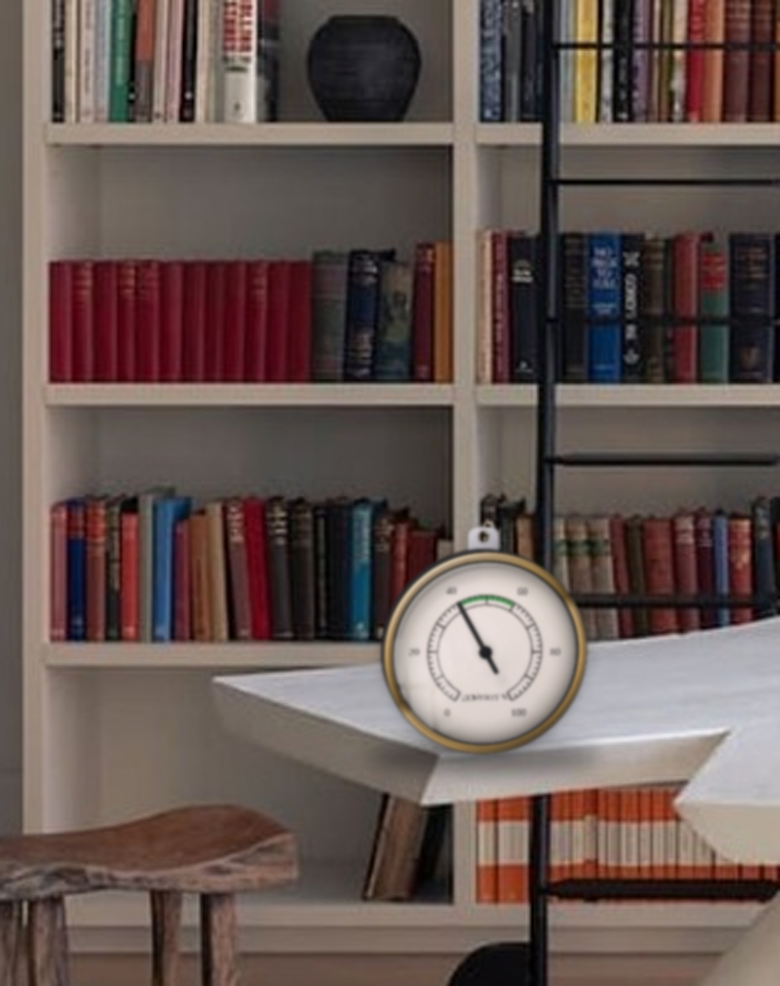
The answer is 40 %
